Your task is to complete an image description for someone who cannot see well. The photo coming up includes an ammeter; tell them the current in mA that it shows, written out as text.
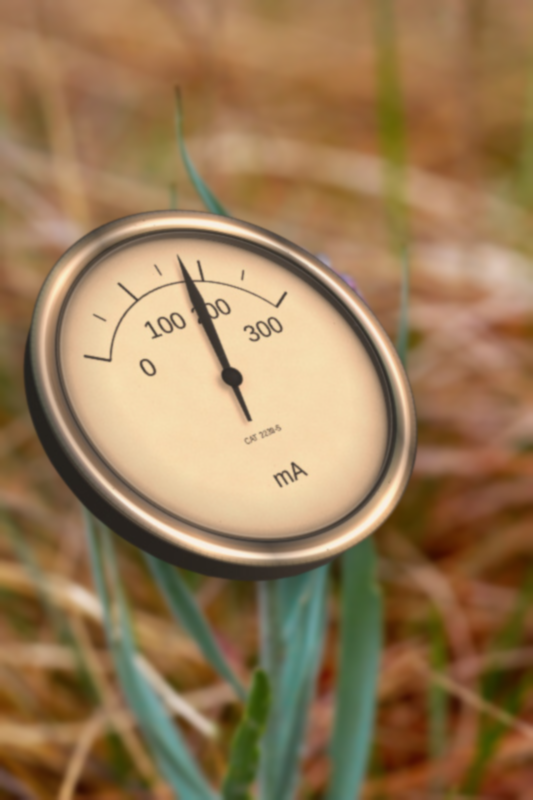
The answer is 175 mA
